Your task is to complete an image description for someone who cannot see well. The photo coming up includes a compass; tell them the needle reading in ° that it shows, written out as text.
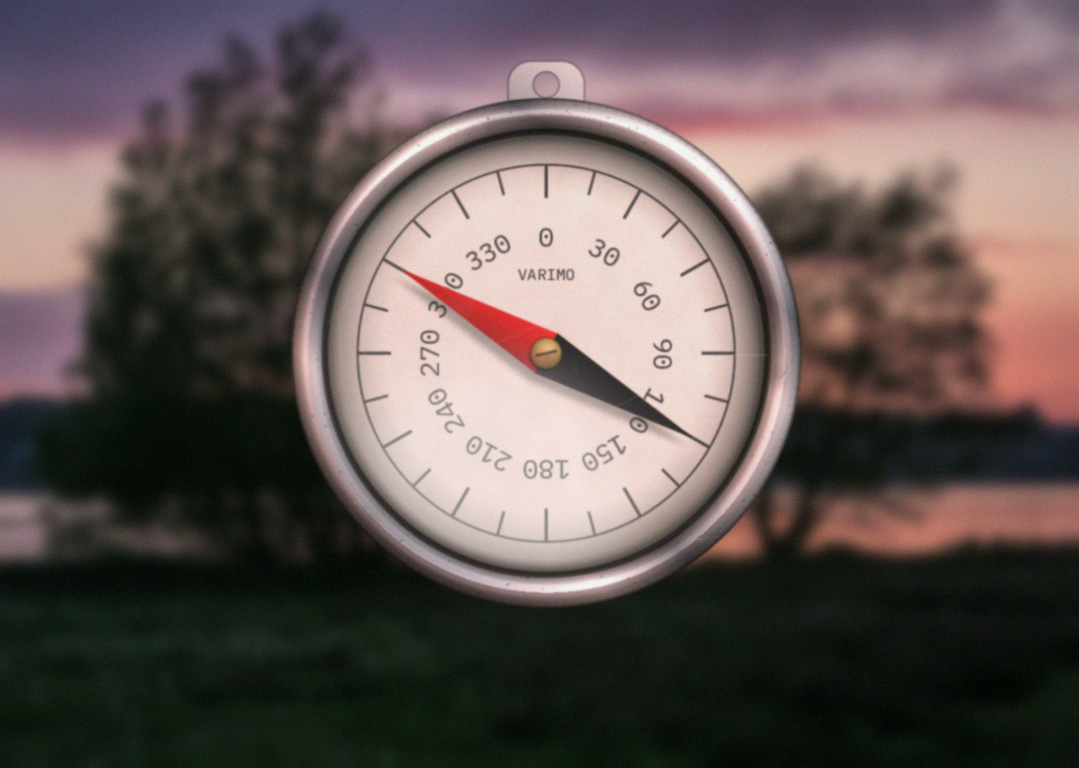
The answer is 300 °
